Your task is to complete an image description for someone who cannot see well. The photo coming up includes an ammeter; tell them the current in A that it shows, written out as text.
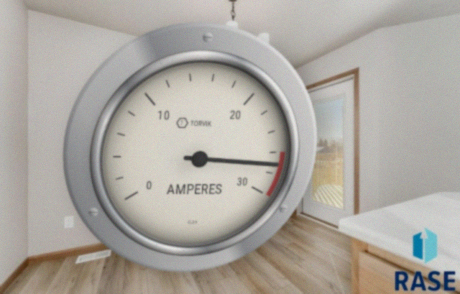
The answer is 27 A
